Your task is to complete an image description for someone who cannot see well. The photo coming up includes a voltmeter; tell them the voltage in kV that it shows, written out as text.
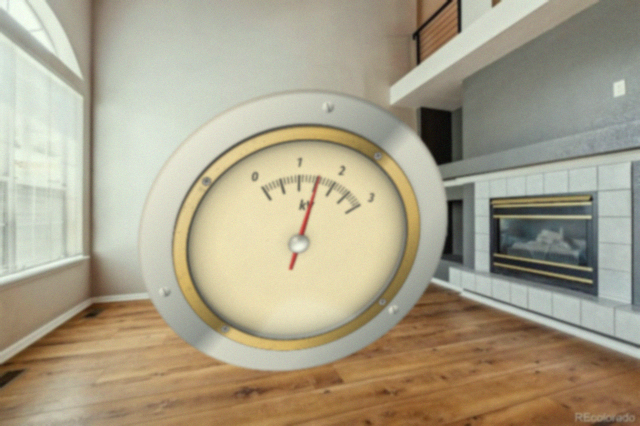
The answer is 1.5 kV
